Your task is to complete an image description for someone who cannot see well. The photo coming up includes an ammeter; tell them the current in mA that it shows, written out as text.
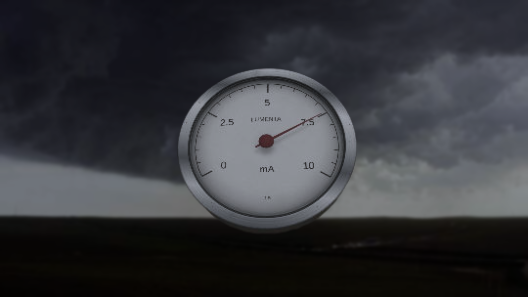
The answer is 7.5 mA
